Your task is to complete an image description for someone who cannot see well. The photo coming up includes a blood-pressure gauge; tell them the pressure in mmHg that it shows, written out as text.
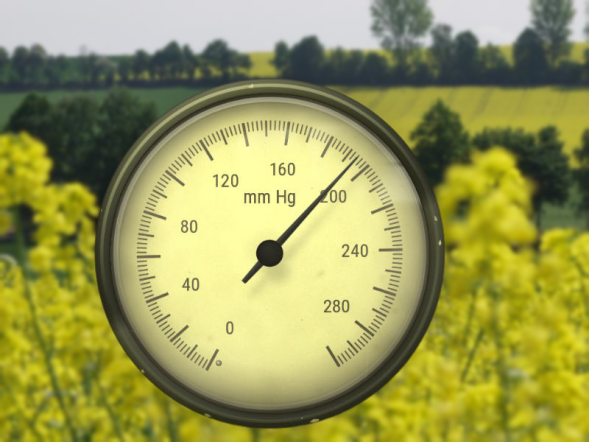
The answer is 194 mmHg
